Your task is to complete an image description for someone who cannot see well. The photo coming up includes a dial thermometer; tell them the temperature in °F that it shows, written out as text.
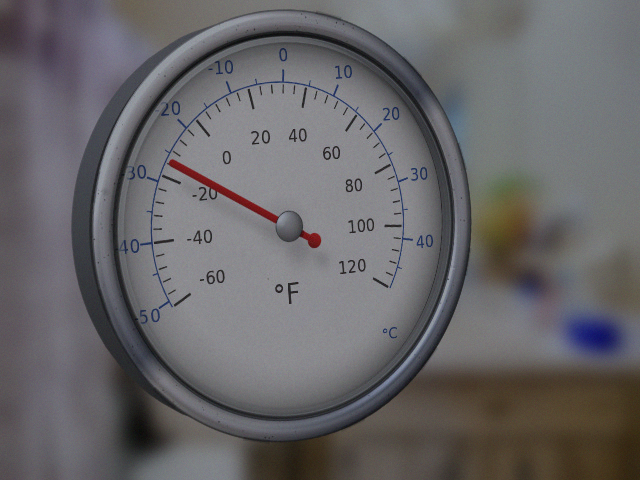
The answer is -16 °F
